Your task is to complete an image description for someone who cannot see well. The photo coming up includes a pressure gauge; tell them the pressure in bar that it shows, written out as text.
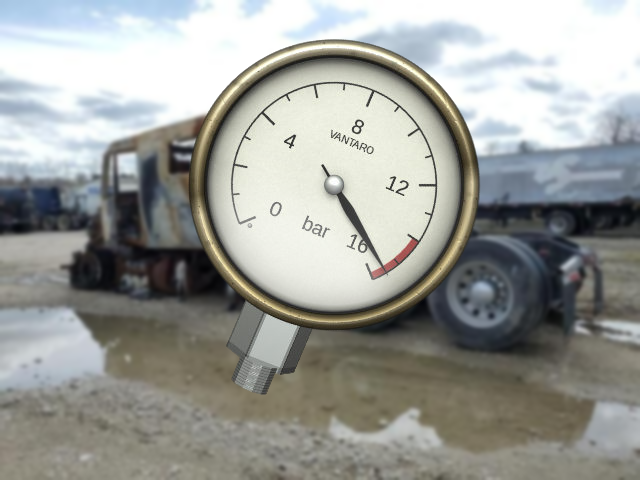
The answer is 15.5 bar
